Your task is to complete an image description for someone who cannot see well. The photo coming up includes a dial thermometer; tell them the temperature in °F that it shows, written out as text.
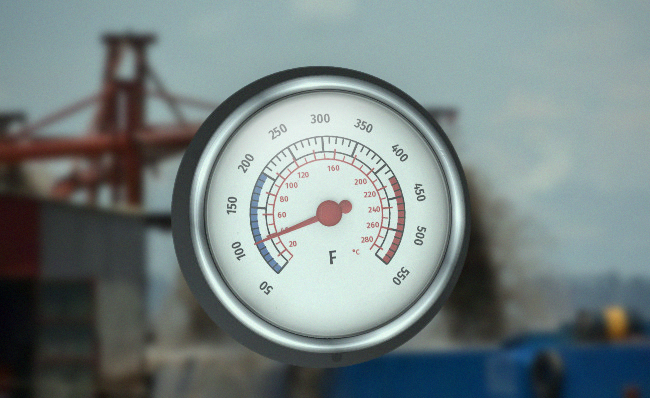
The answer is 100 °F
